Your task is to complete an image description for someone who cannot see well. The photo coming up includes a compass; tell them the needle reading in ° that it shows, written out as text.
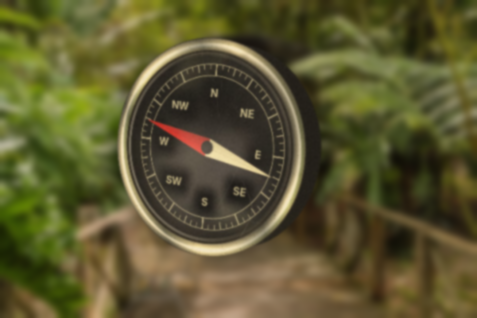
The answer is 285 °
